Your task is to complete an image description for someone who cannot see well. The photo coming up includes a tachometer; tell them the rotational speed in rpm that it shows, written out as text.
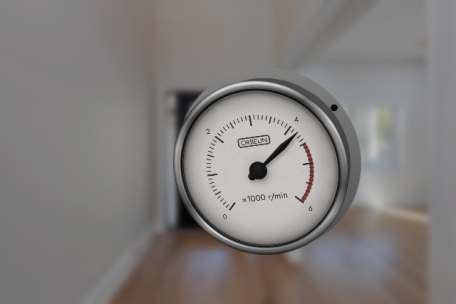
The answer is 4200 rpm
